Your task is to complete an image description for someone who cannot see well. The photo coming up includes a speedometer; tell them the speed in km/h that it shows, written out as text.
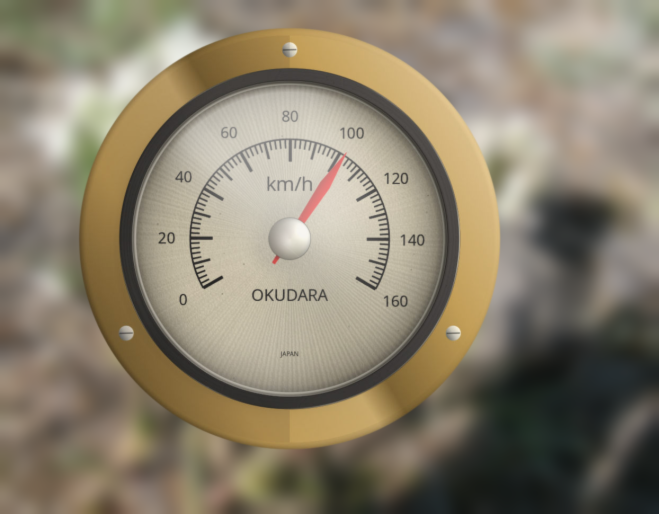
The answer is 102 km/h
